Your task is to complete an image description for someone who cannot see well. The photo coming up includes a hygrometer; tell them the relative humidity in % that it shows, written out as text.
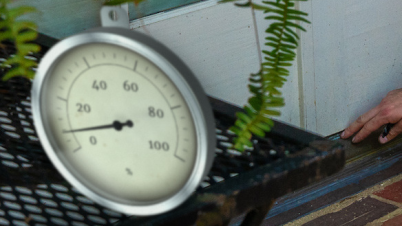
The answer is 8 %
